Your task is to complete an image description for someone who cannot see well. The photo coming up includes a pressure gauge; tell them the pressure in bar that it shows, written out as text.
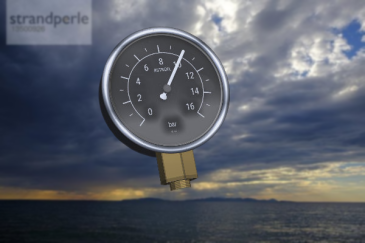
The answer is 10 bar
